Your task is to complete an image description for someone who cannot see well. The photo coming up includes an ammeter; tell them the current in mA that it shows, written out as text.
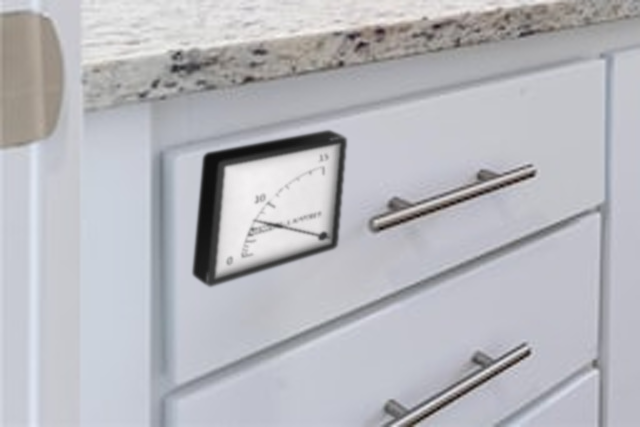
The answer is 8 mA
